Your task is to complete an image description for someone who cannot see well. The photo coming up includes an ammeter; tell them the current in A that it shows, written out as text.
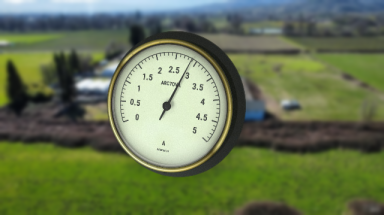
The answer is 2.9 A
